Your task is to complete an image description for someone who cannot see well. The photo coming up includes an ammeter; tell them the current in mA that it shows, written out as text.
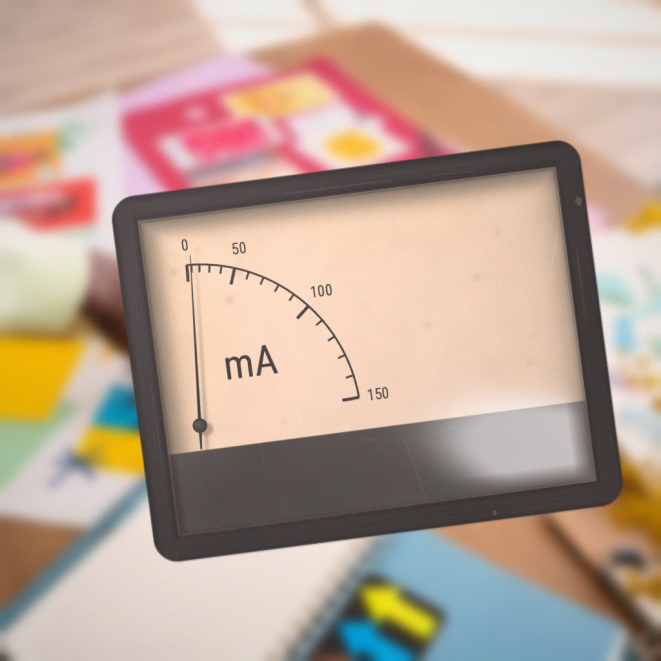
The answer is 10 mA
